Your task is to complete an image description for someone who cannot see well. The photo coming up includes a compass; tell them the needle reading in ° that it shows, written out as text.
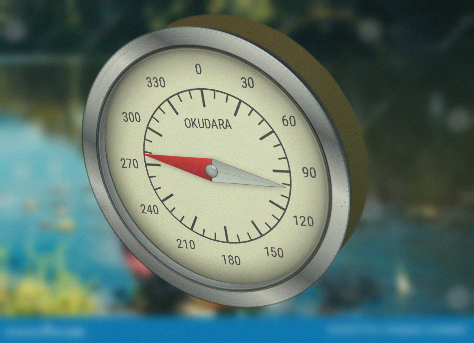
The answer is 280 °
